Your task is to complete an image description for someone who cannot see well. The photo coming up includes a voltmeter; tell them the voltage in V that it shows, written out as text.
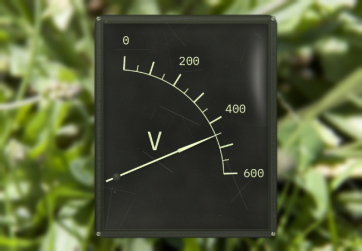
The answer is 450 V
